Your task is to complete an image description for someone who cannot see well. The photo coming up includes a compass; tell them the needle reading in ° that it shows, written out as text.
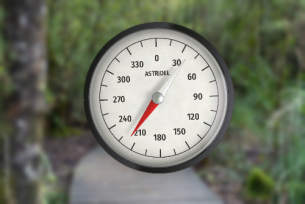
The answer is 217.5 °
